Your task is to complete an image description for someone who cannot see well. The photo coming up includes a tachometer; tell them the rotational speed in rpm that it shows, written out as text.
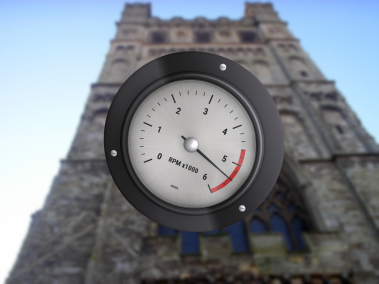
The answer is 5400 rpm
